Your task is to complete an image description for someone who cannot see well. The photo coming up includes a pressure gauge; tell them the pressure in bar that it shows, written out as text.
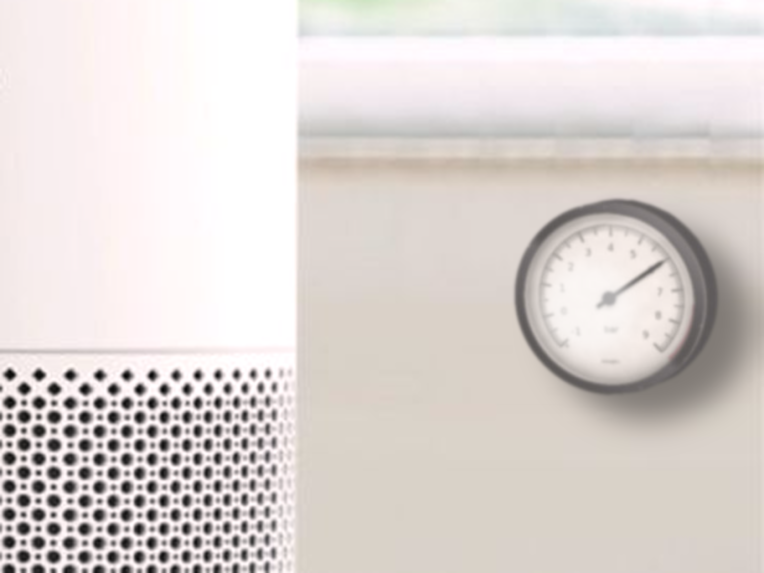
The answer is 6 bar
